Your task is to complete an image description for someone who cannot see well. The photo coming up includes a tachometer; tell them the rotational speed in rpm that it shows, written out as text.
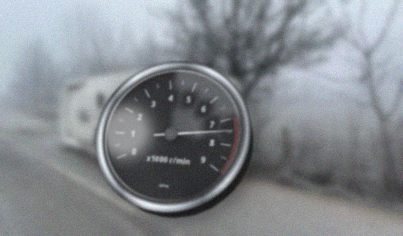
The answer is 7500 rpm
